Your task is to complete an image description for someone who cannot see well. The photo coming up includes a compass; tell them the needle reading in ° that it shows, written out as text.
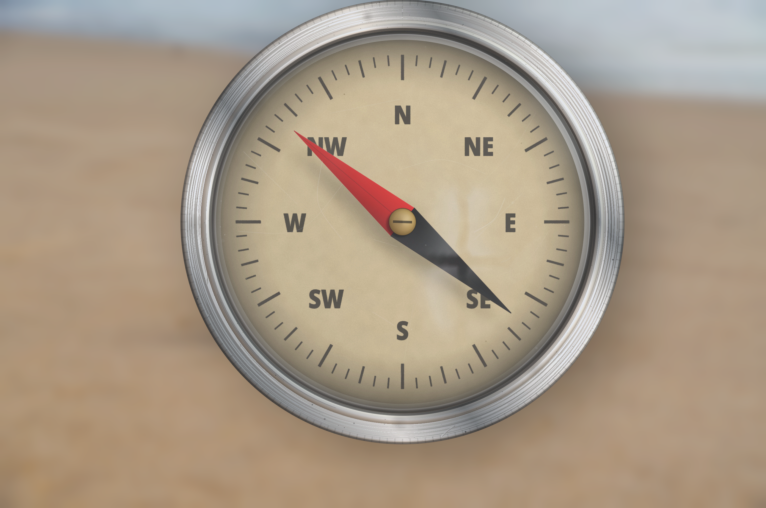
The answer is 310 °
